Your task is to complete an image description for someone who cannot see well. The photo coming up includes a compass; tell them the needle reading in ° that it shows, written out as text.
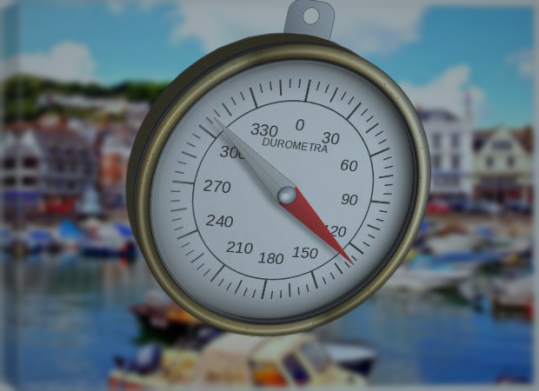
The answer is 127.5 °
